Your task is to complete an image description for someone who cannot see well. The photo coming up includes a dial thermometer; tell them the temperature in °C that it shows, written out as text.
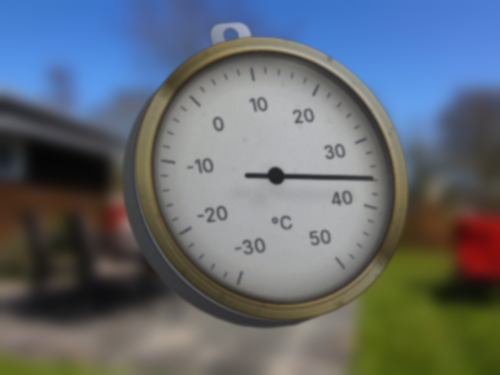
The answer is 36 °C
